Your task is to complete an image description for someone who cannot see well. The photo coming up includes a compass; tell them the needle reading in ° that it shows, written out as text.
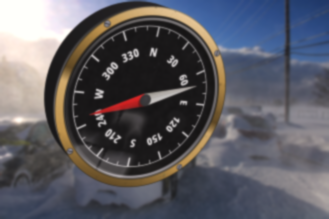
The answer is 250 °
